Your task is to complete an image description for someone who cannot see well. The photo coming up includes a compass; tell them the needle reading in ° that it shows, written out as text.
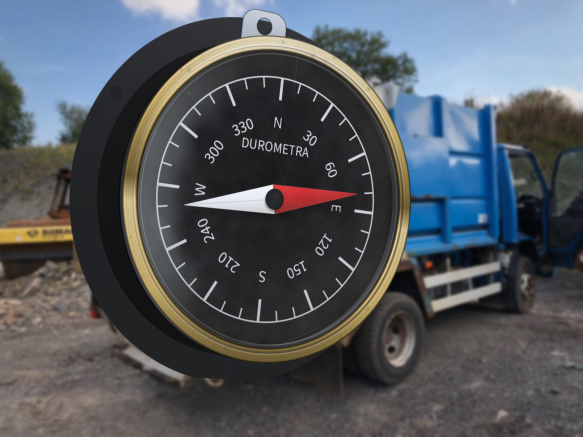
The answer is 80 °
